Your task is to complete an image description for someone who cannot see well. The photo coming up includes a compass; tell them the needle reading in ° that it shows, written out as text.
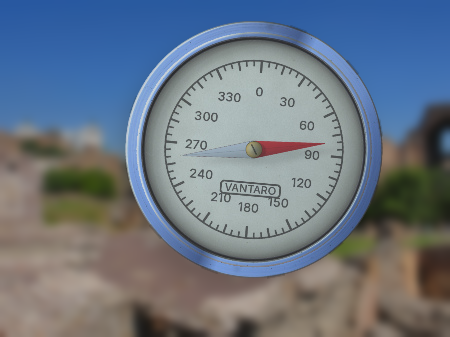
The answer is 80 °
